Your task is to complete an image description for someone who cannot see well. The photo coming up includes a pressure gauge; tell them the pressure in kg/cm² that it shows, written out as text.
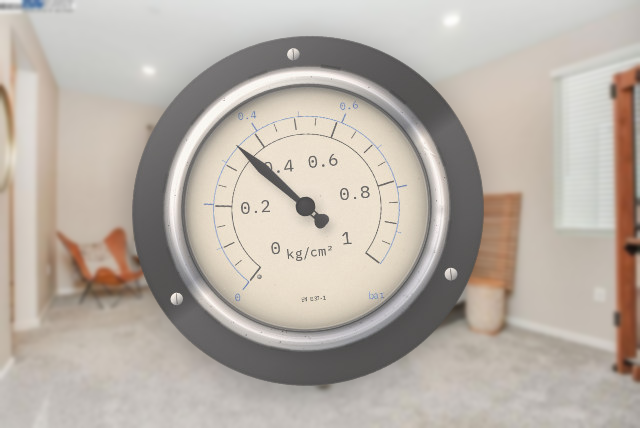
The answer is 0.35 kg/cm²
